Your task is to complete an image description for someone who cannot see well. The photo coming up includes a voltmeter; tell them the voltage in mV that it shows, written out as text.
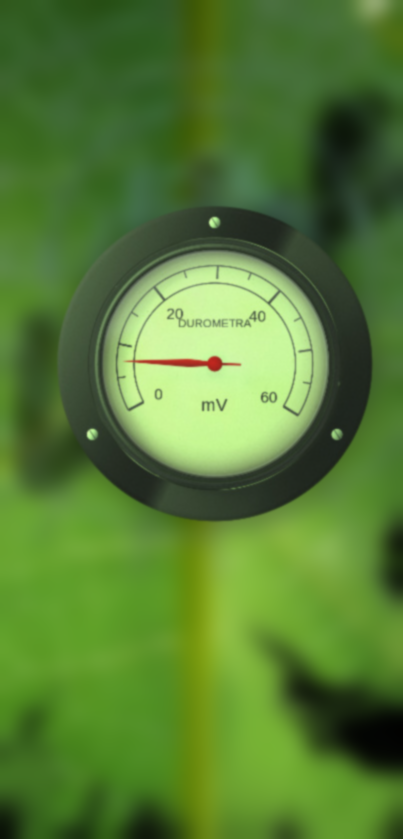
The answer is 7.5 mV
